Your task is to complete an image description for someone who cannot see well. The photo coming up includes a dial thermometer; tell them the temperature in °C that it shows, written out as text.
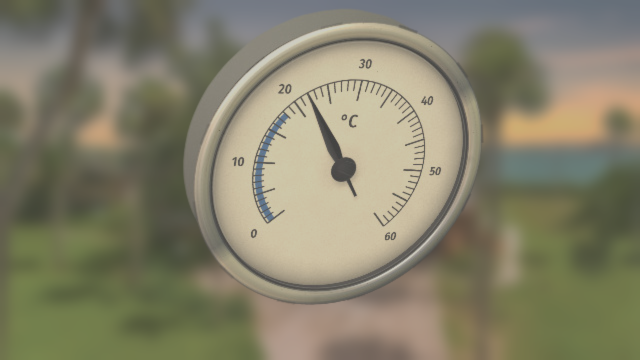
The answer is 22 °C
